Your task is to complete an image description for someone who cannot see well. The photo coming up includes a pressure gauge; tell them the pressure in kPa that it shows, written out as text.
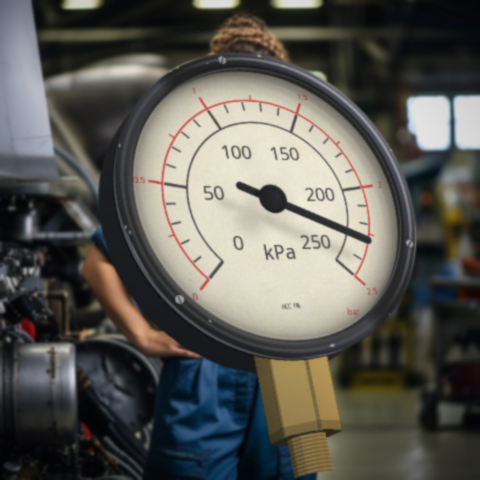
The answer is 230 kPa
